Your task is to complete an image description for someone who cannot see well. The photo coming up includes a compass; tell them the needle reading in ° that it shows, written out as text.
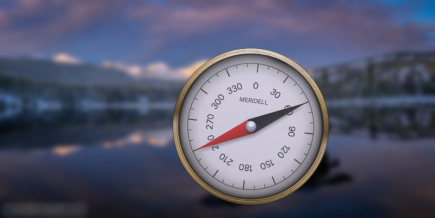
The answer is 240 °
